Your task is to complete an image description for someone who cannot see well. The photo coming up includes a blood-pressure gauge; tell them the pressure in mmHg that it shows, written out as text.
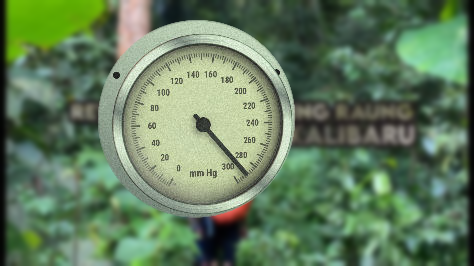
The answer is 290 mmHg
